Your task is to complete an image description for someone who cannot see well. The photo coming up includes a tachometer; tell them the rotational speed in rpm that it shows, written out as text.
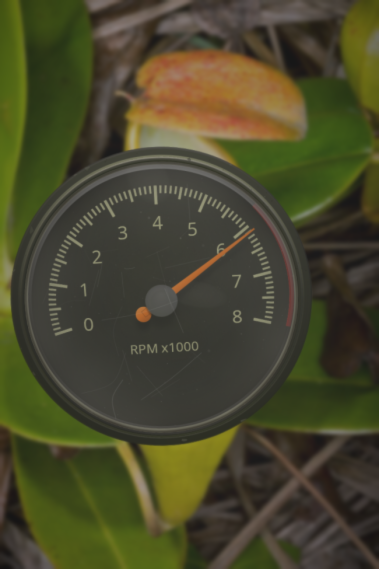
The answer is 6100 rpm
